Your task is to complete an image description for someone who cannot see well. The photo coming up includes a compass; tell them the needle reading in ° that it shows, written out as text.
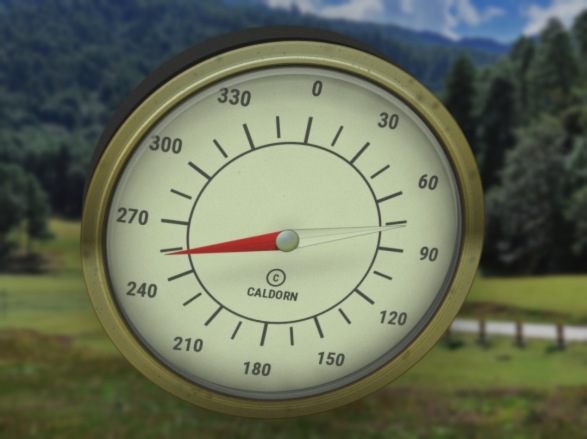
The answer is 255 °
